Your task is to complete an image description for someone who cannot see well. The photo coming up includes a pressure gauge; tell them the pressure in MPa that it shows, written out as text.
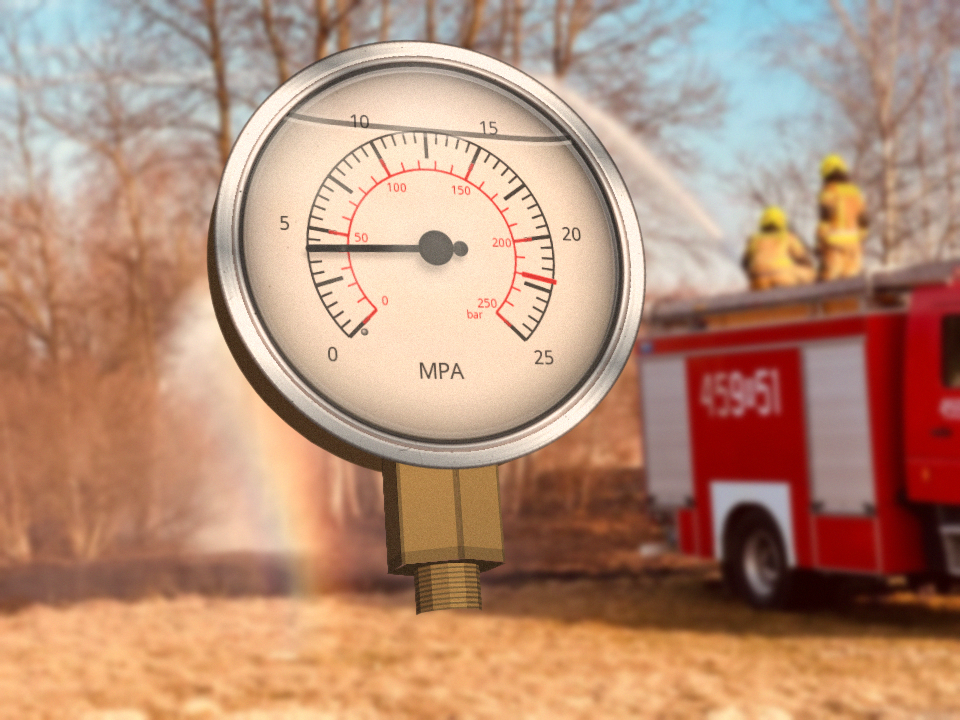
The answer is 4 MPa
